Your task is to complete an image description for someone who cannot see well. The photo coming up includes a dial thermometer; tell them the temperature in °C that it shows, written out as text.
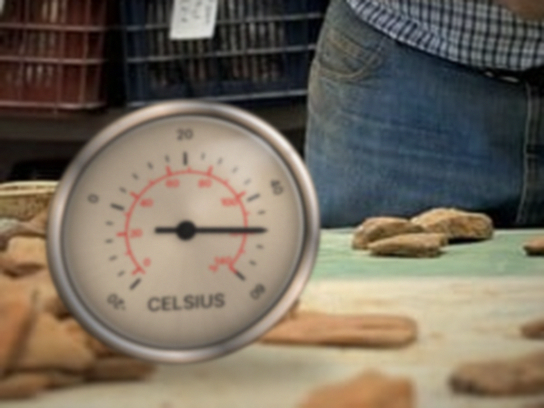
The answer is 48 °C
